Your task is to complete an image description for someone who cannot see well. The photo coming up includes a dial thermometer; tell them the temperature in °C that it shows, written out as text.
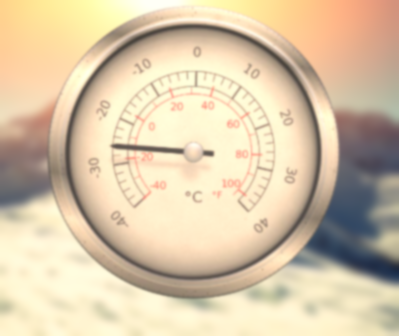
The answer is -26 °C
